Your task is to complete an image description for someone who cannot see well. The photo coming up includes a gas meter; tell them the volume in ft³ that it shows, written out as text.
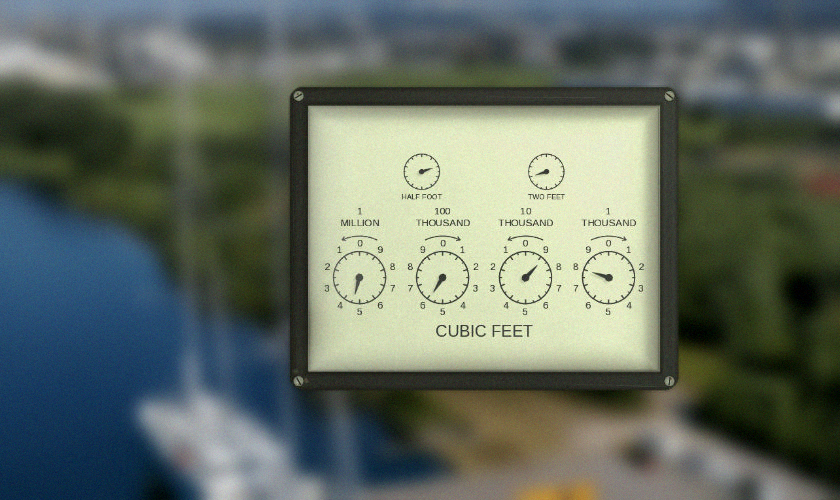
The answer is 458800 ft³
